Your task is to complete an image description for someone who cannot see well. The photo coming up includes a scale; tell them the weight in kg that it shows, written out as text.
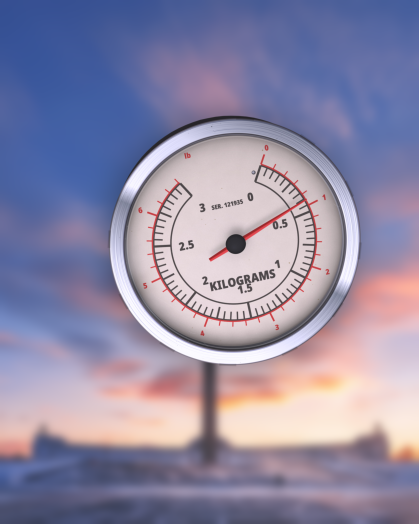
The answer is 0.4 kg
